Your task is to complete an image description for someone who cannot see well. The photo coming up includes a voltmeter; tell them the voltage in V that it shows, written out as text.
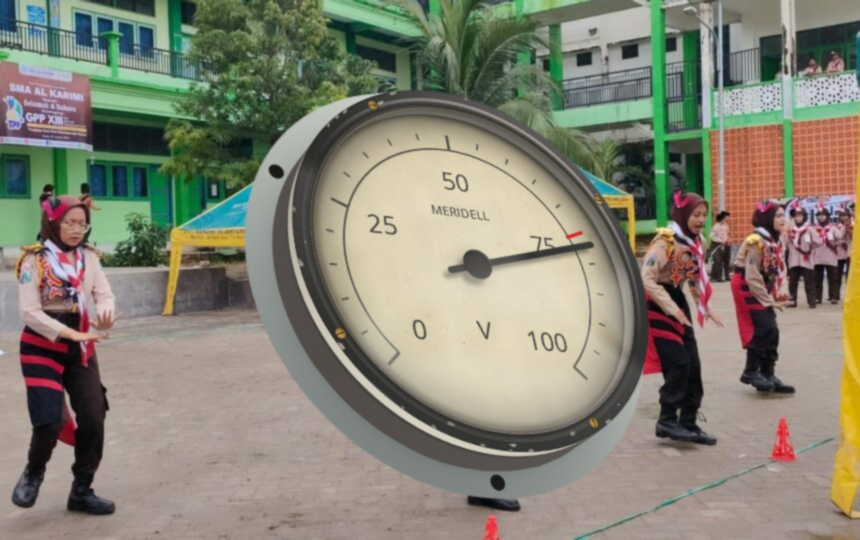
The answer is 77.5 V
